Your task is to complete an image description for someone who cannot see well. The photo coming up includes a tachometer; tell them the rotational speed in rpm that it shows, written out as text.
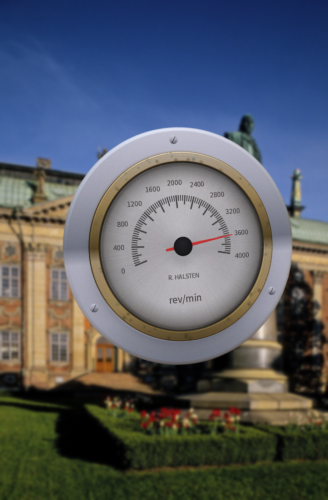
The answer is 3600 rpm
